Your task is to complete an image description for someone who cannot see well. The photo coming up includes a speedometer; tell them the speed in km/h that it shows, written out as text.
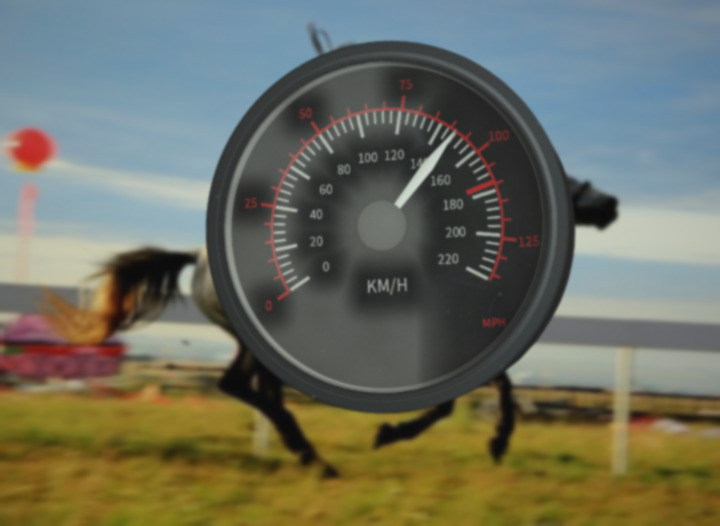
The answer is 148 km/h
